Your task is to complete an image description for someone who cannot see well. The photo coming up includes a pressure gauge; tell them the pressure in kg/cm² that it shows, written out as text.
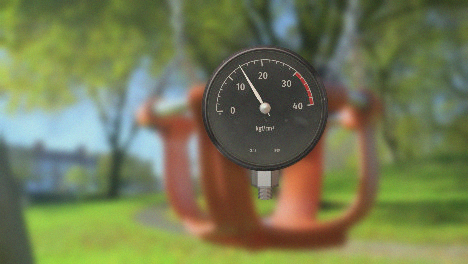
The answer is 14 kg/cm²
